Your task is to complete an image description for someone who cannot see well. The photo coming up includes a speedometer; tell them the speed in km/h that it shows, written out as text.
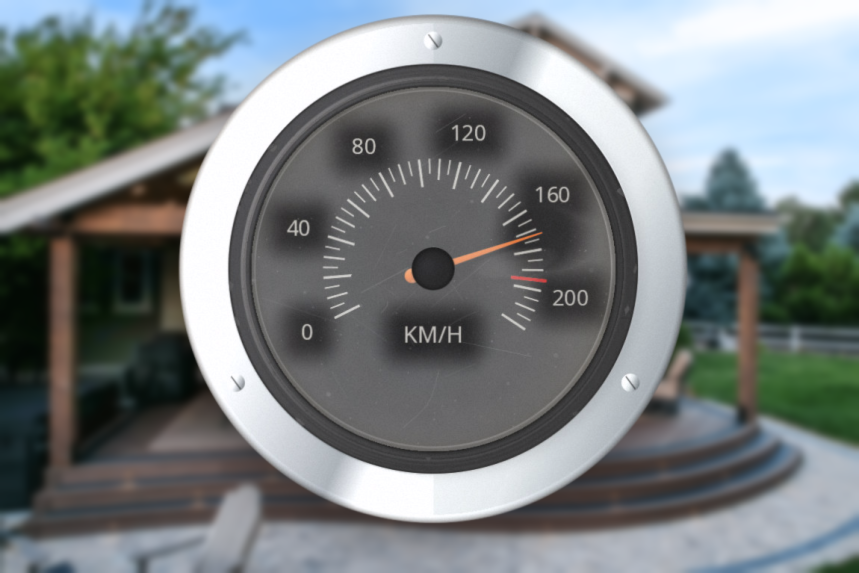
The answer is 172.5 km/h
